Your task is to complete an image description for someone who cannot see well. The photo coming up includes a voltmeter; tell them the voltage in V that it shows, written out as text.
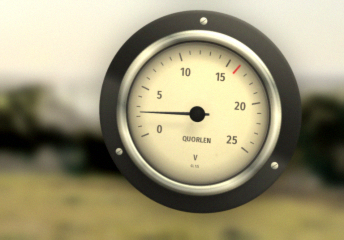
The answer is 2.5 V
